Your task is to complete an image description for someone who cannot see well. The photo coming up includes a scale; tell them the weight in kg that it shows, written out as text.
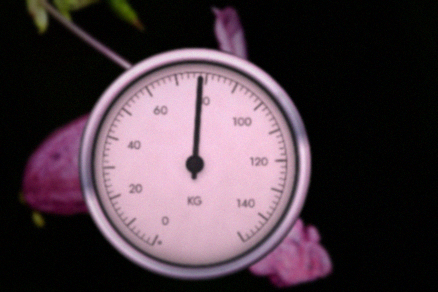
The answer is 78 kg
